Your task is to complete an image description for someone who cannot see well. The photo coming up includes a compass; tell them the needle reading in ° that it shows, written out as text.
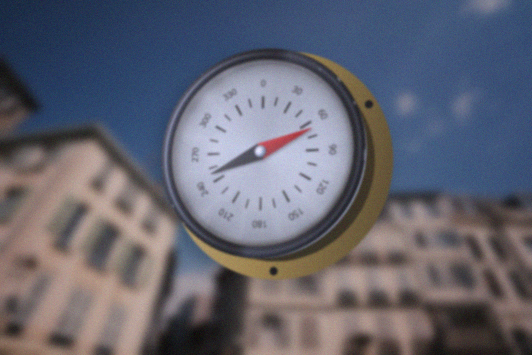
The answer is 67.5 °
